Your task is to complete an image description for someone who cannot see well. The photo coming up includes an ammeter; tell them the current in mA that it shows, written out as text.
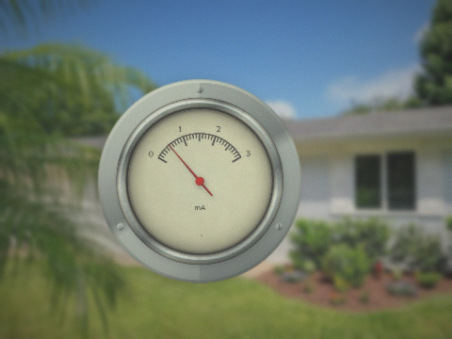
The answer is 0.5 mA
